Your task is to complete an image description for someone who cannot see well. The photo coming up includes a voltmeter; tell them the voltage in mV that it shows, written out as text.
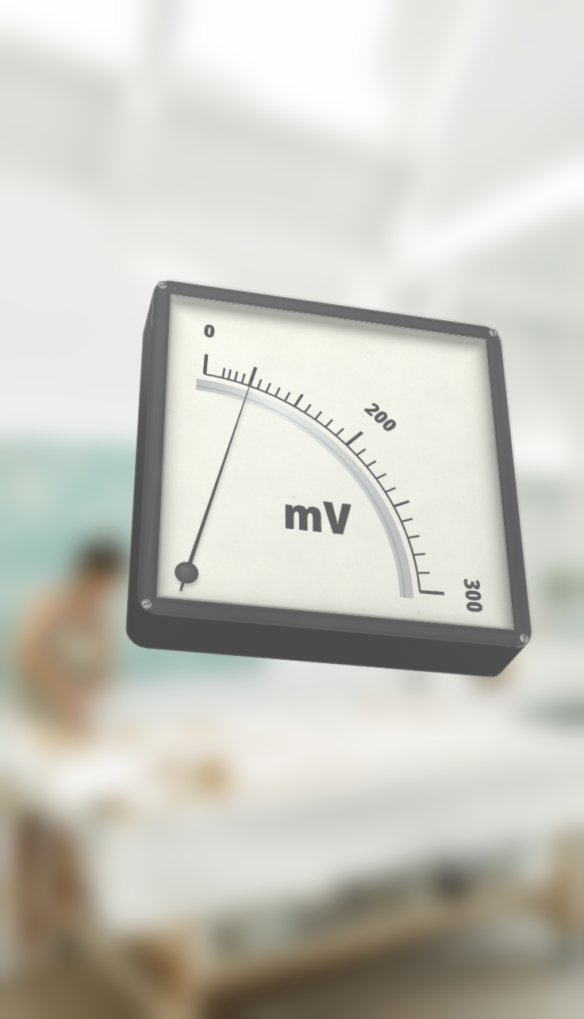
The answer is 100 mV
